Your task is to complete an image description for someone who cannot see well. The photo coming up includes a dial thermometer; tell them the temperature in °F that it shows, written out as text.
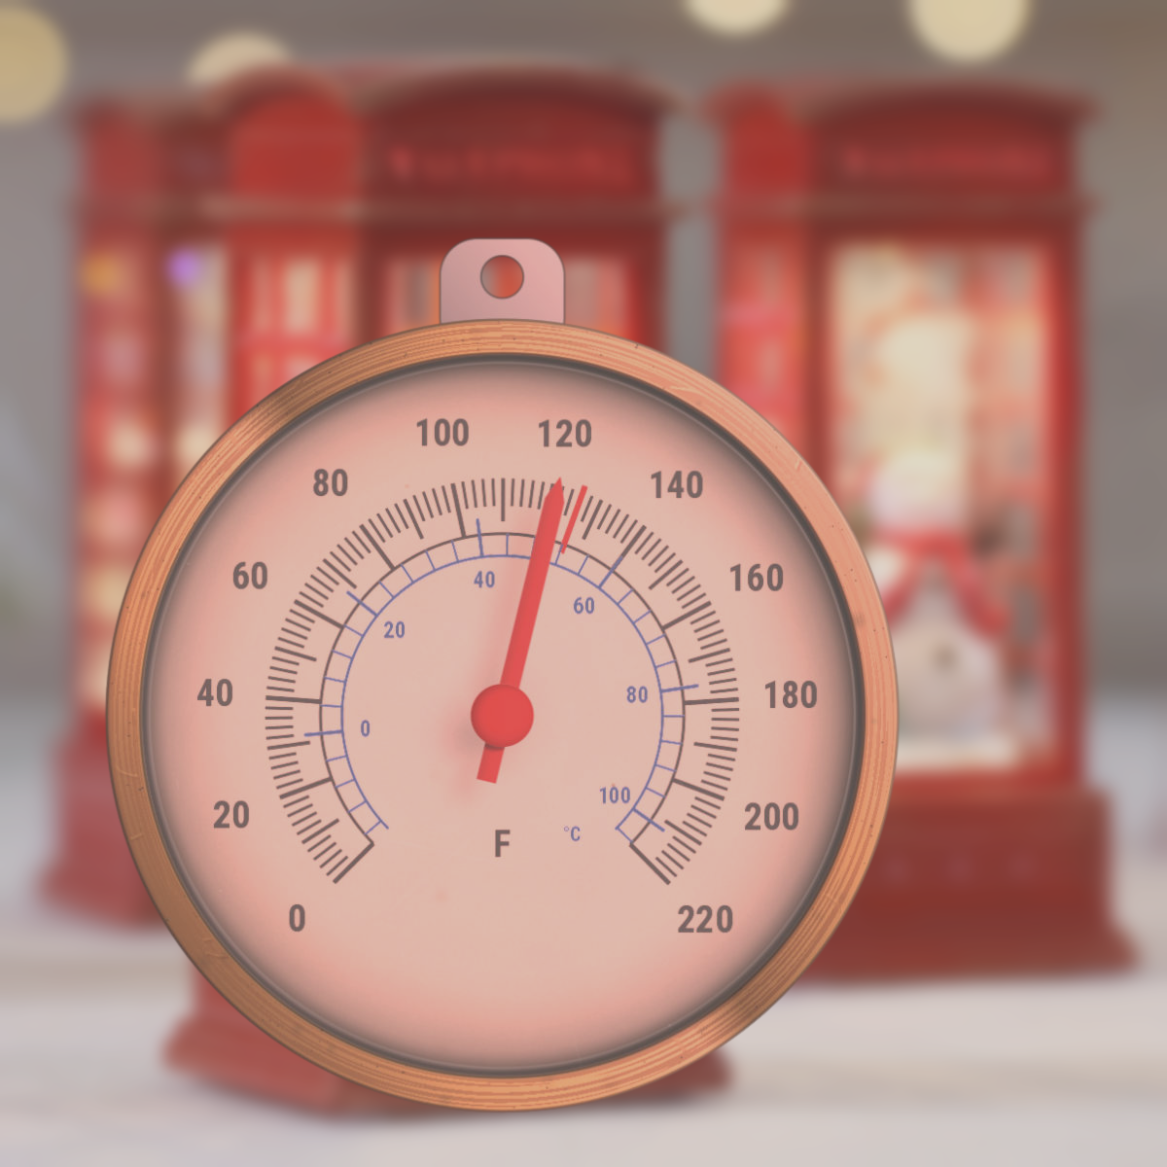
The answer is 121 °F
